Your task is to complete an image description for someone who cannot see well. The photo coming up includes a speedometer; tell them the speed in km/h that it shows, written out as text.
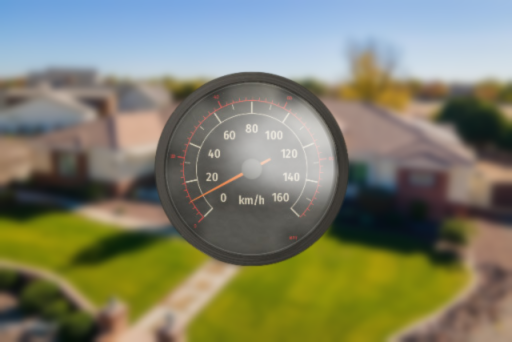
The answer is 10 km/h
